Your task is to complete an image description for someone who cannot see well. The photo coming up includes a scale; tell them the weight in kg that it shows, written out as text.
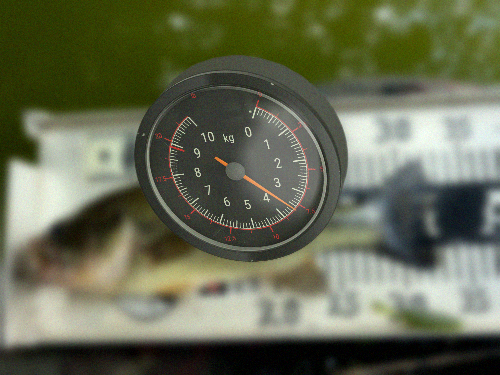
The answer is 3.5 kg
